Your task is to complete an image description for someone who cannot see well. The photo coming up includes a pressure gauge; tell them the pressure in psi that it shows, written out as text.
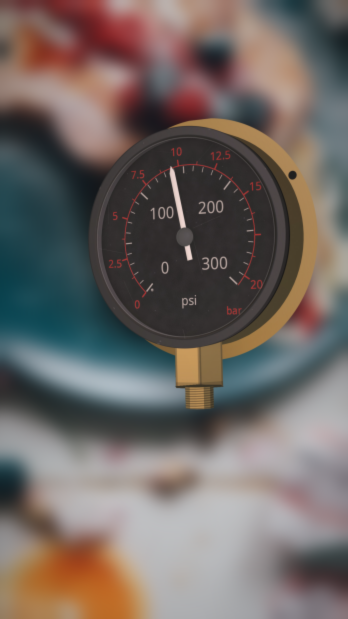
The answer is 140 psi
